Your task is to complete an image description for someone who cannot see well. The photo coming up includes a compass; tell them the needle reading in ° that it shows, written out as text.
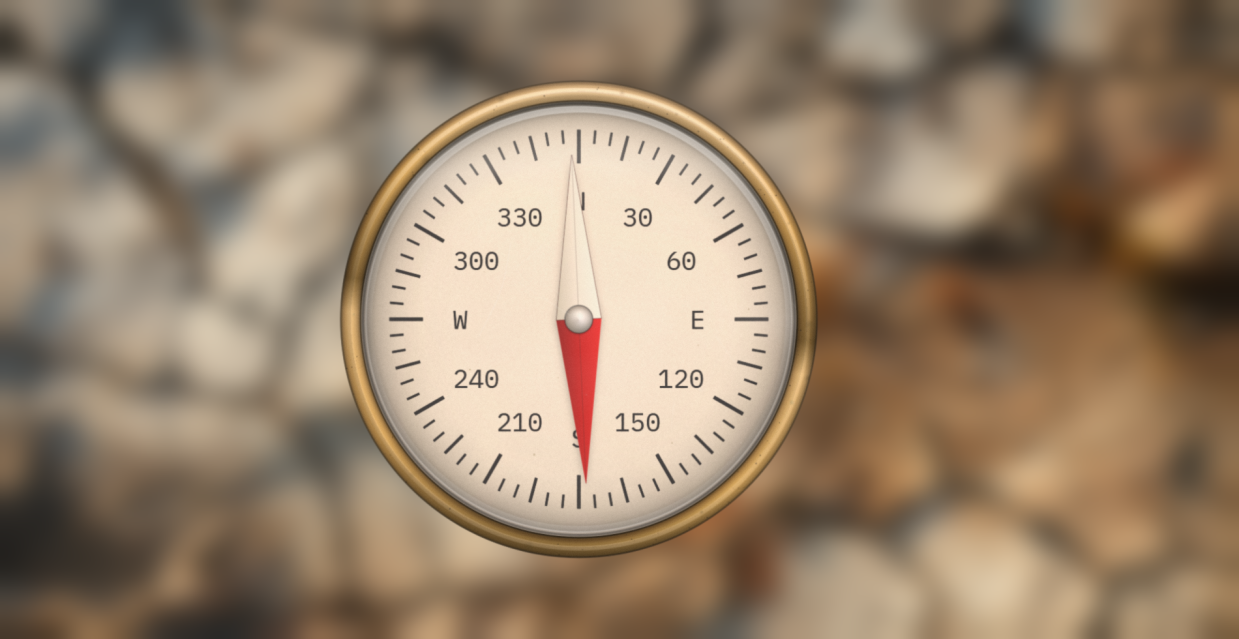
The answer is 177.5 °
